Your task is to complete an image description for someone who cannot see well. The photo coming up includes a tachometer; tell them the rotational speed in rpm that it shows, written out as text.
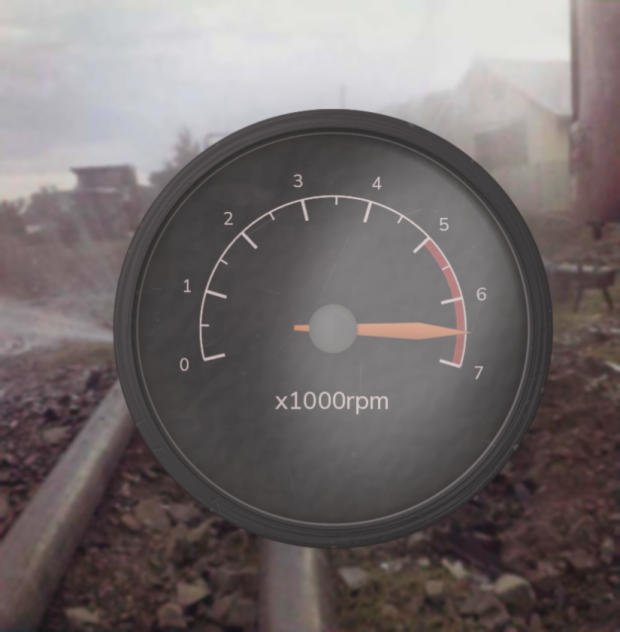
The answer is 6500 rpm
